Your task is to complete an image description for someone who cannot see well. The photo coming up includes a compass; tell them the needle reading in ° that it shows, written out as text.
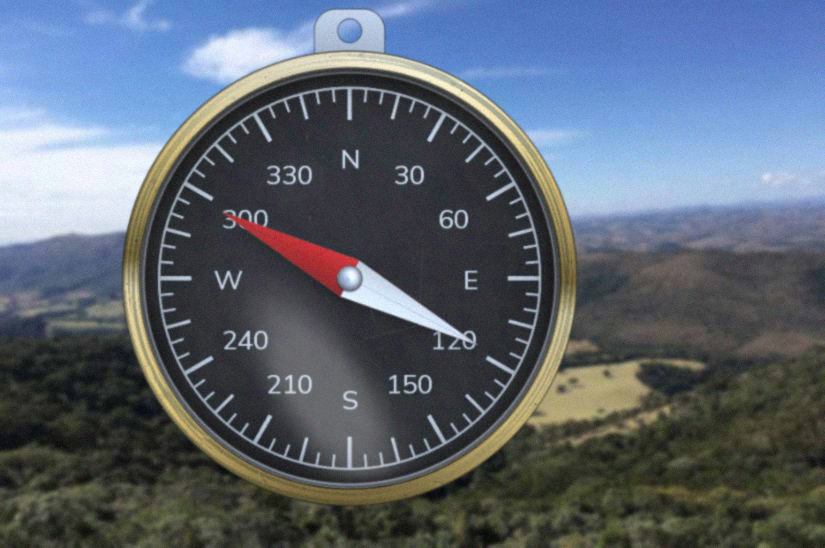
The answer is 297.5 °
